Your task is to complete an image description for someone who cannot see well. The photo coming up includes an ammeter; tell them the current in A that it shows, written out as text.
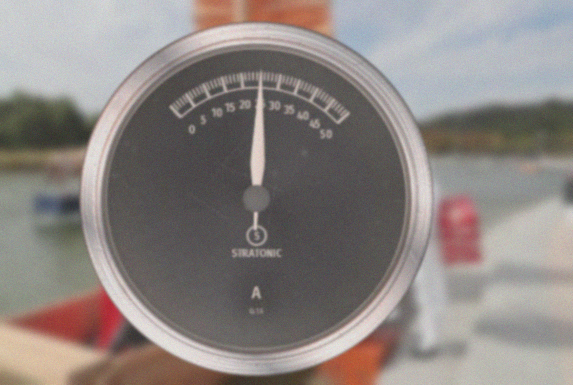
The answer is 25 A
